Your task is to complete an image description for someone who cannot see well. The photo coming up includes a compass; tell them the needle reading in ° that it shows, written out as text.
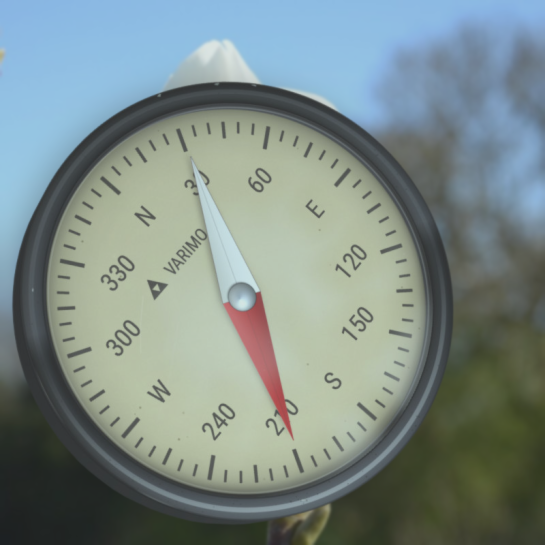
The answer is 210 °
